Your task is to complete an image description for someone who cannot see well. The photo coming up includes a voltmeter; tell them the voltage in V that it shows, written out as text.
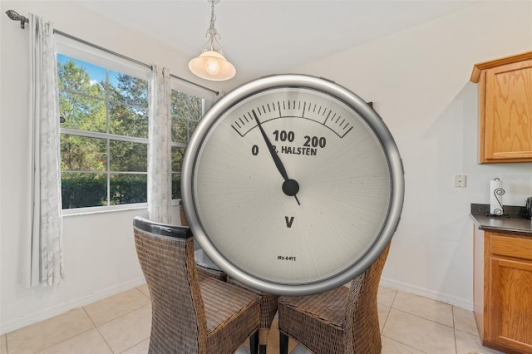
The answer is 50 V
